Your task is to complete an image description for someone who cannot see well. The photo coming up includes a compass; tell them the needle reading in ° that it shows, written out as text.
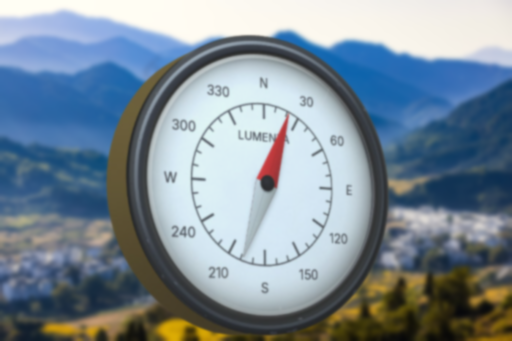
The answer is 20 °
